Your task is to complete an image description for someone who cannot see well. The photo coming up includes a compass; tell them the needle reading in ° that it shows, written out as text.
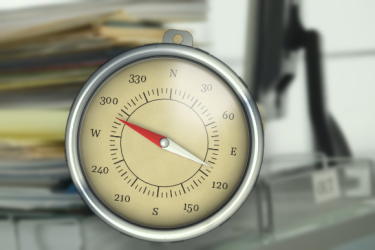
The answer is 290 °
